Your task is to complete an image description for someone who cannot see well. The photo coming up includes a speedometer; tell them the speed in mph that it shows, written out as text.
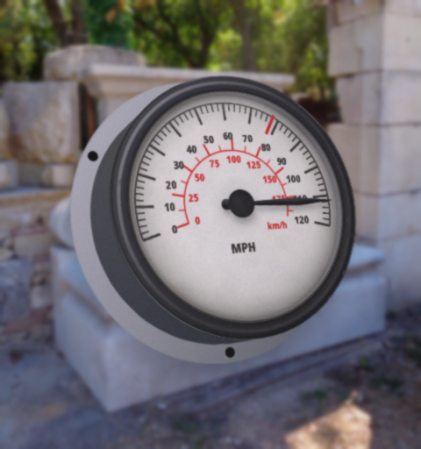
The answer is 112 mph
